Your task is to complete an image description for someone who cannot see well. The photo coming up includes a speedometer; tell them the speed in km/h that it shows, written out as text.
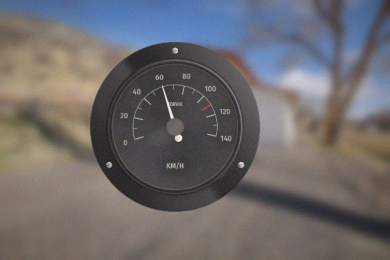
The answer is 60 km/h
